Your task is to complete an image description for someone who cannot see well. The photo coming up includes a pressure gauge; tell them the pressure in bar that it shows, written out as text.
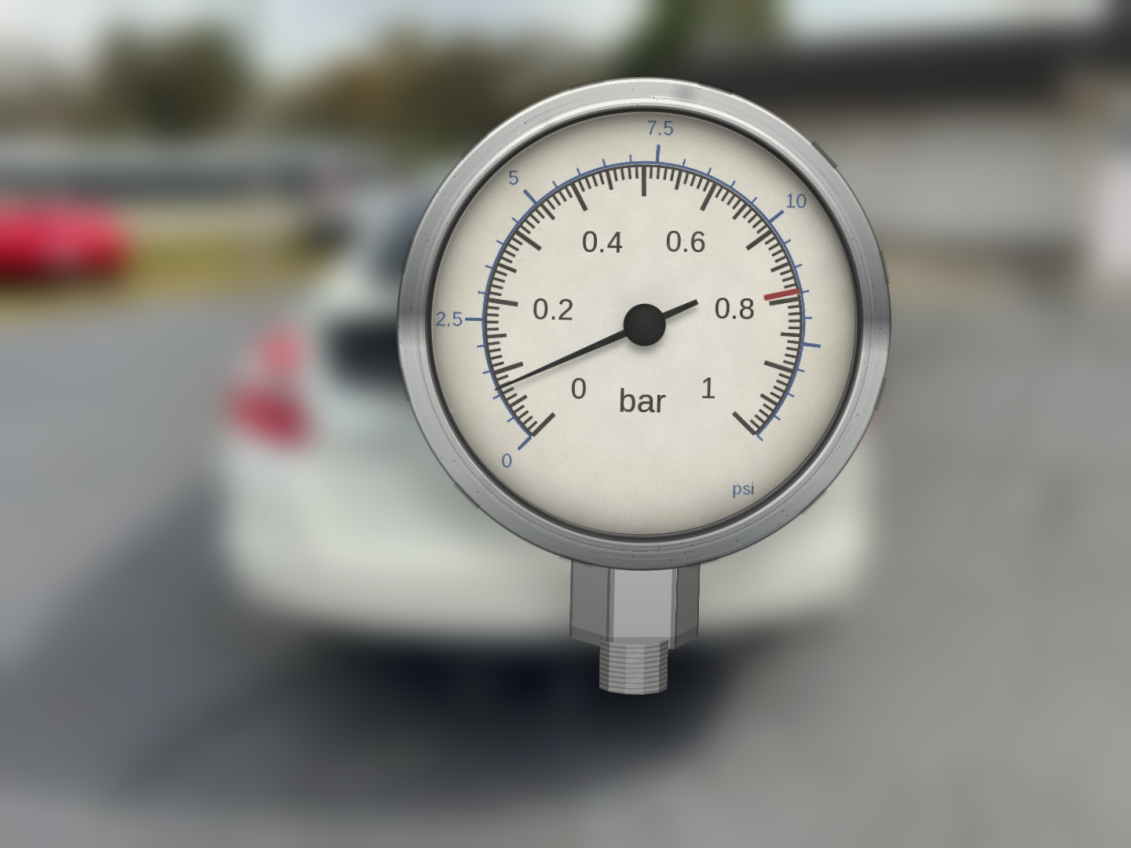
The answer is 0.08 bar
